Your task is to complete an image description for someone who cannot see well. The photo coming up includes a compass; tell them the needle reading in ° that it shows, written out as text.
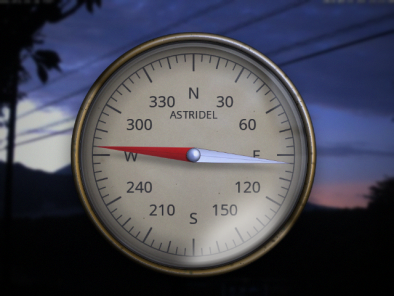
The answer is 275 °
